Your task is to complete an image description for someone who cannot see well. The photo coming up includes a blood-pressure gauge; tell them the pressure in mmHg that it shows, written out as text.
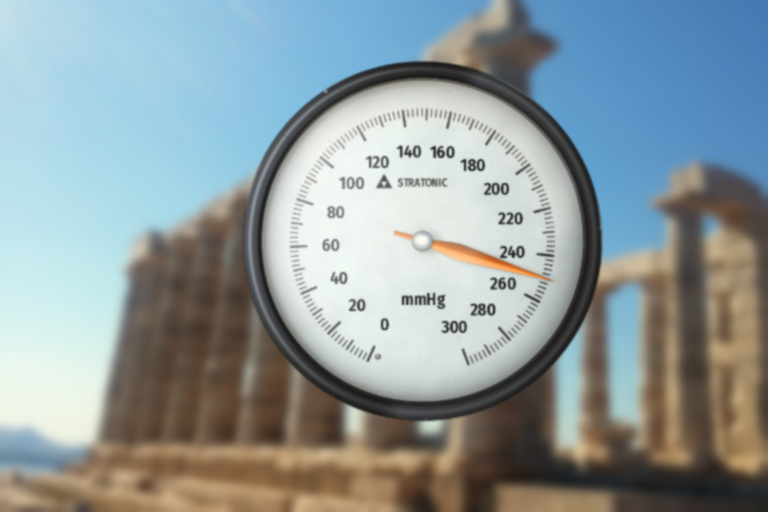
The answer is 250 mmHg
